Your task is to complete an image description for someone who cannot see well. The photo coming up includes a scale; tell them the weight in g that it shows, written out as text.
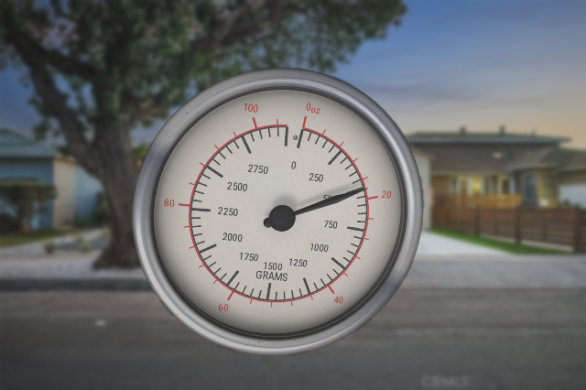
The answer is 500 g
